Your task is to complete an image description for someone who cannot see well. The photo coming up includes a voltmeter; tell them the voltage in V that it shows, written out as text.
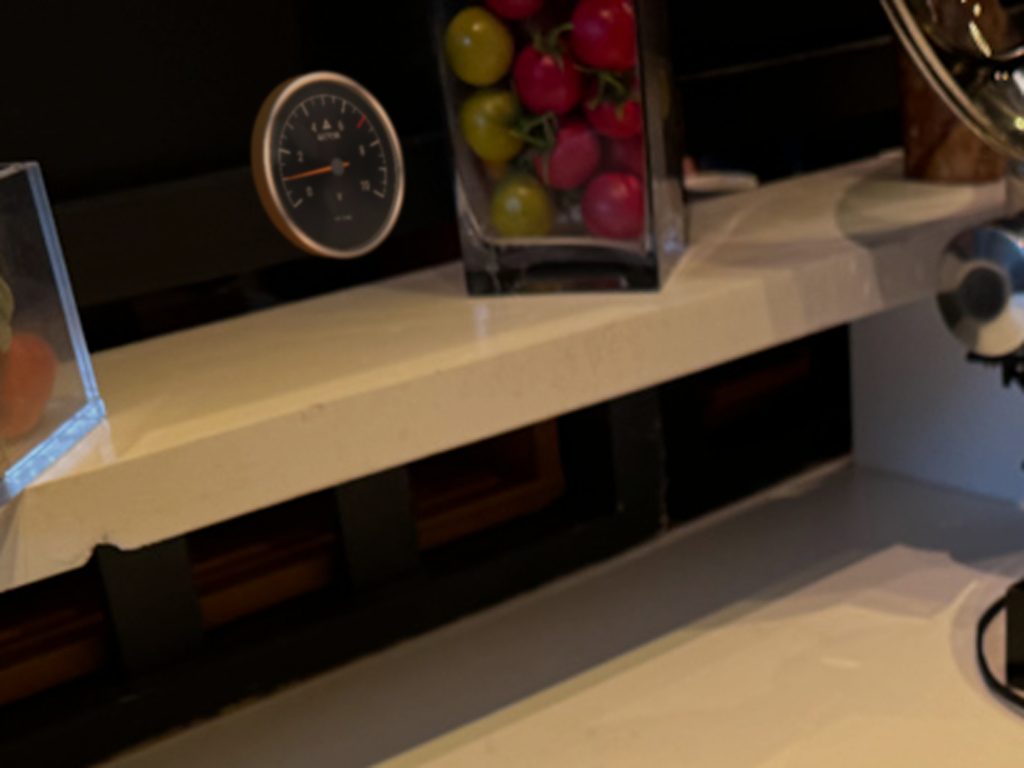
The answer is 1 V
